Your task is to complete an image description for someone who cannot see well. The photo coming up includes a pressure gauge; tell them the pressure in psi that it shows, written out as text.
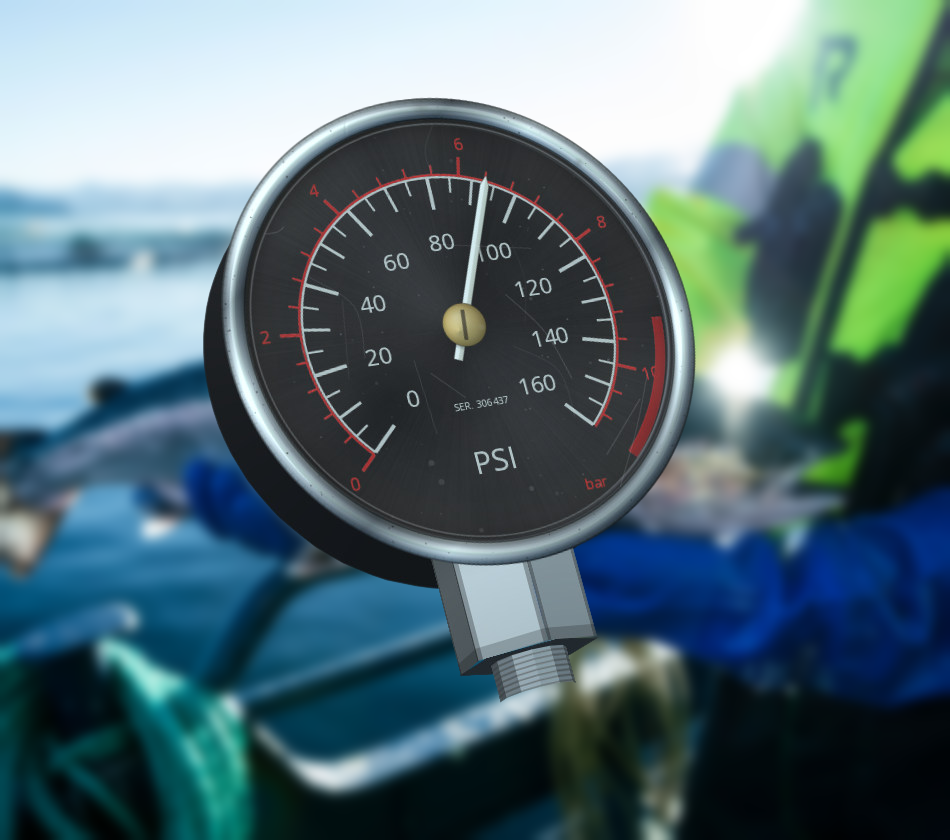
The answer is 92.5 psi
